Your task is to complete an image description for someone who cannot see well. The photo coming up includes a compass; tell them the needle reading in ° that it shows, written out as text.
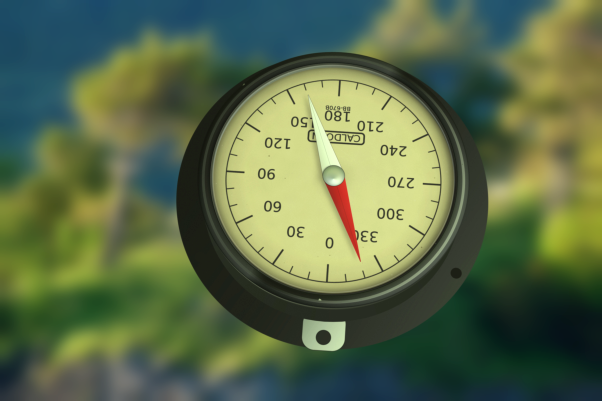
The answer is 340 °
